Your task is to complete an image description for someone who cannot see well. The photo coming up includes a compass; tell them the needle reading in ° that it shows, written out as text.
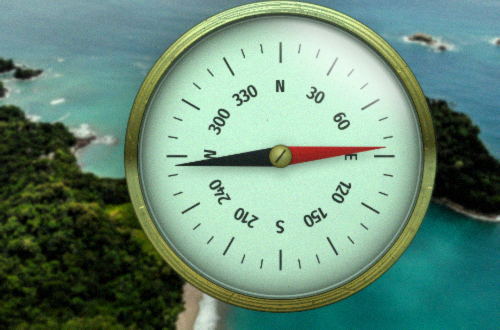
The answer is 85 °
